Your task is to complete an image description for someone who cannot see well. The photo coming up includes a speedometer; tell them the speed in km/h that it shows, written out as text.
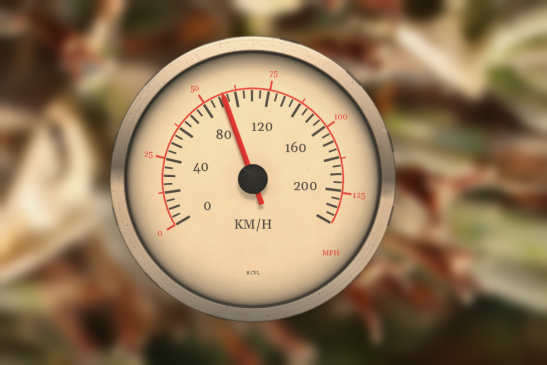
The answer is 92.5 km/h
